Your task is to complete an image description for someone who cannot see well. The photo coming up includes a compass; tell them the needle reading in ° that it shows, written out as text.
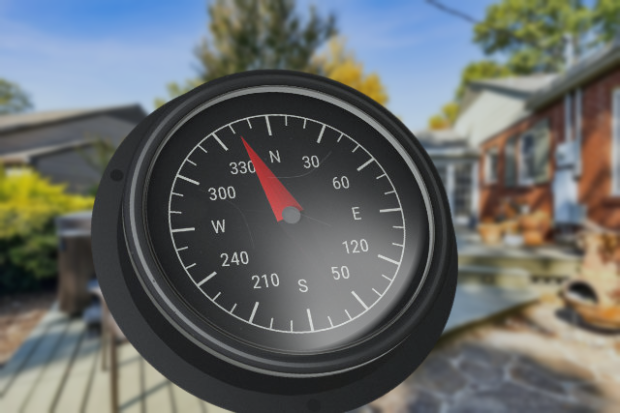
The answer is 340 °
